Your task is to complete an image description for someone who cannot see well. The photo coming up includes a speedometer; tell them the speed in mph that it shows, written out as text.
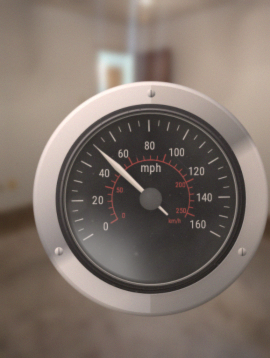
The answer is 50 mph
